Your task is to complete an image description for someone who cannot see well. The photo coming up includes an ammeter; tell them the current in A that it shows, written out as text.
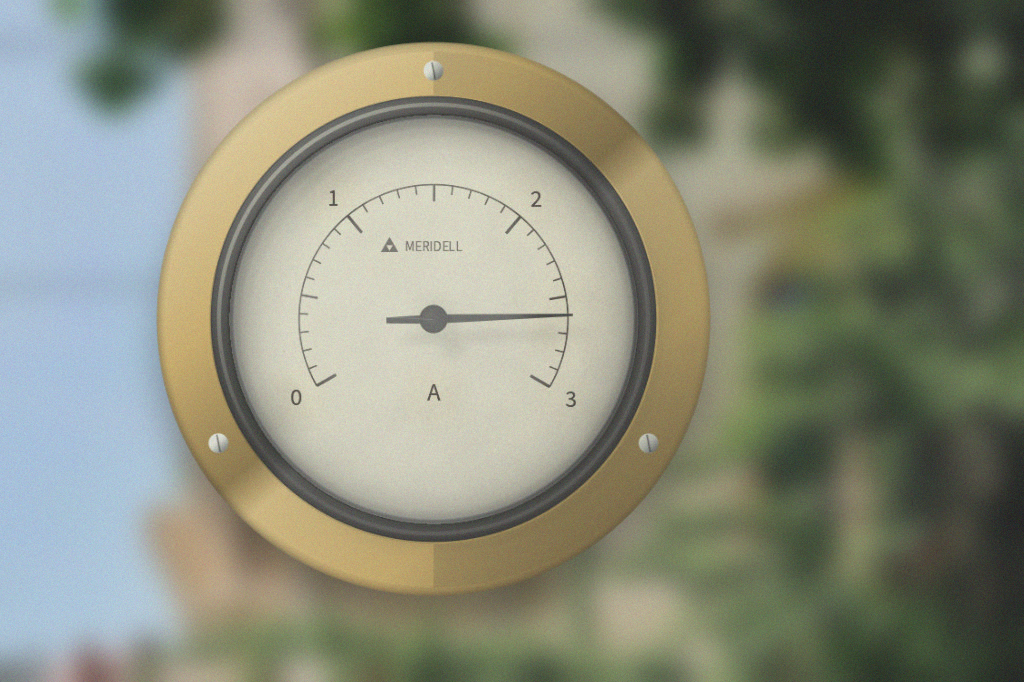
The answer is 2.6 A
